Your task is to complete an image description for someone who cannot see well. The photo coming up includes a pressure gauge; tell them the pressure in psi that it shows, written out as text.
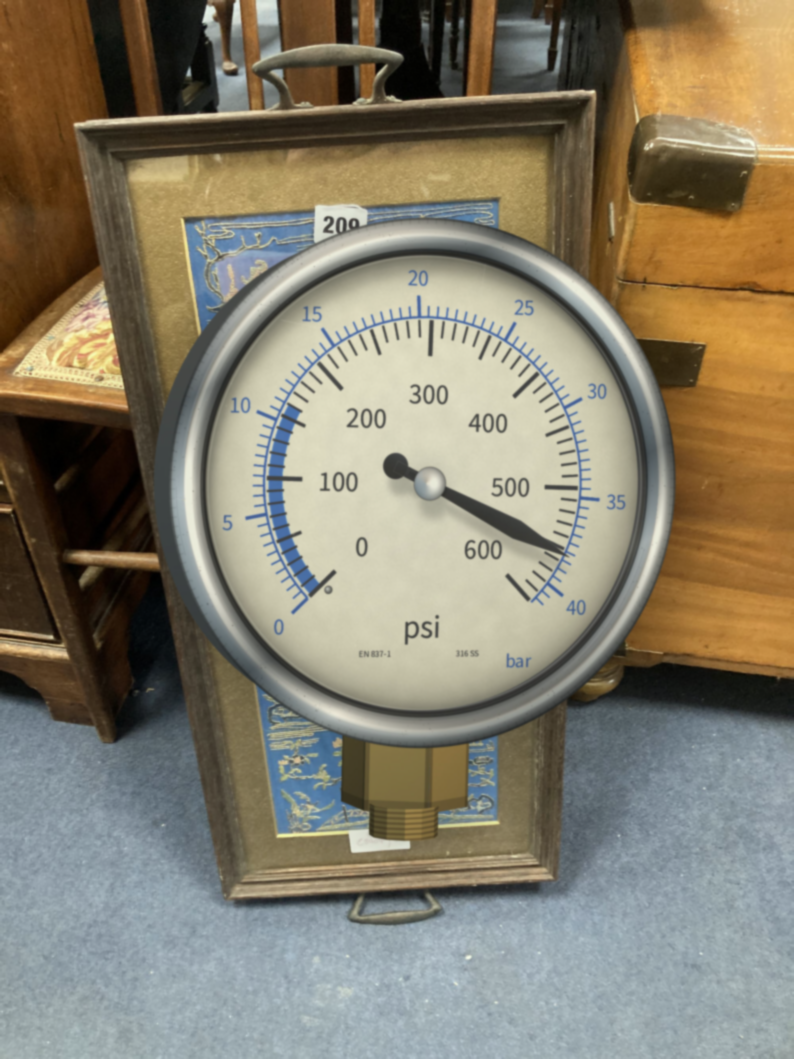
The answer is 555 psi
